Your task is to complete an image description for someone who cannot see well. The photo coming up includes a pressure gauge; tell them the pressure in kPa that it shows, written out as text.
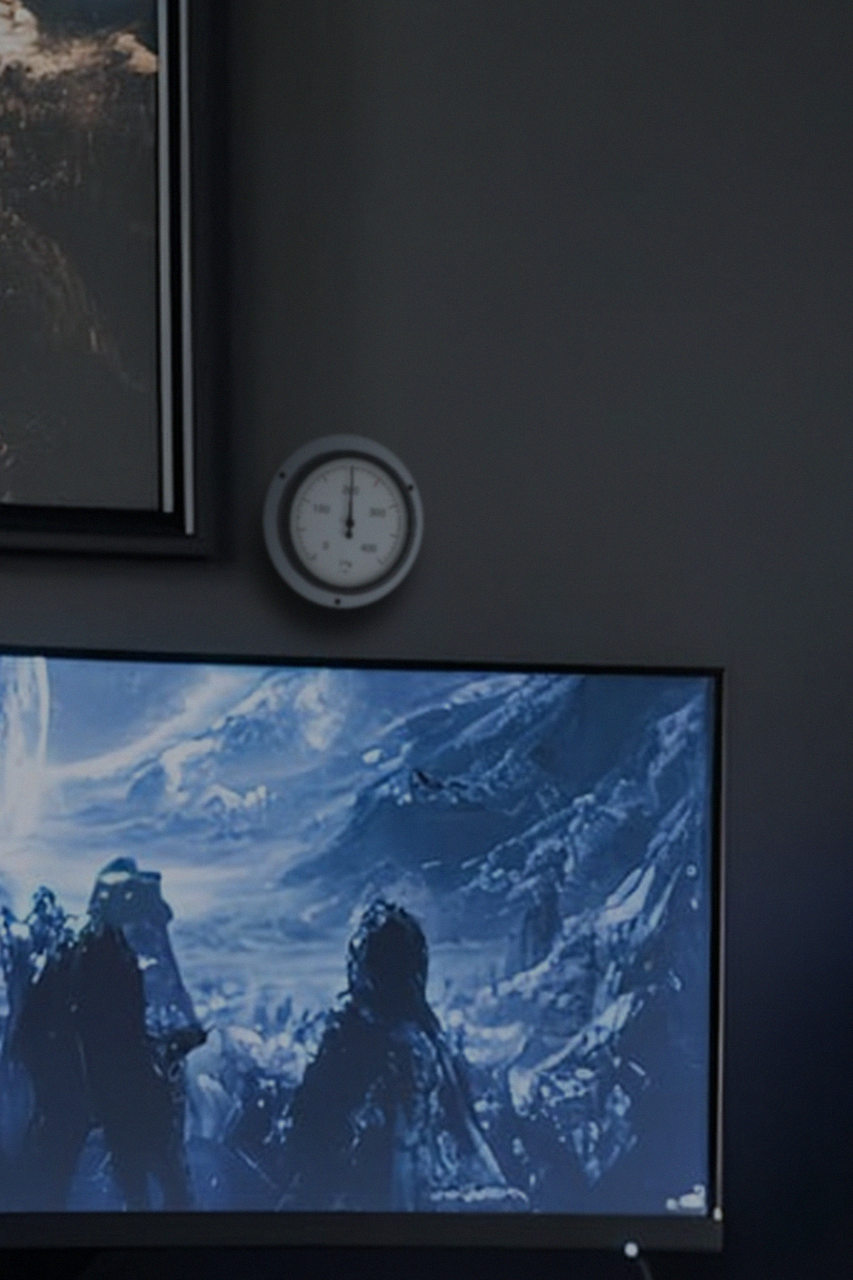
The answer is 200 kPa
